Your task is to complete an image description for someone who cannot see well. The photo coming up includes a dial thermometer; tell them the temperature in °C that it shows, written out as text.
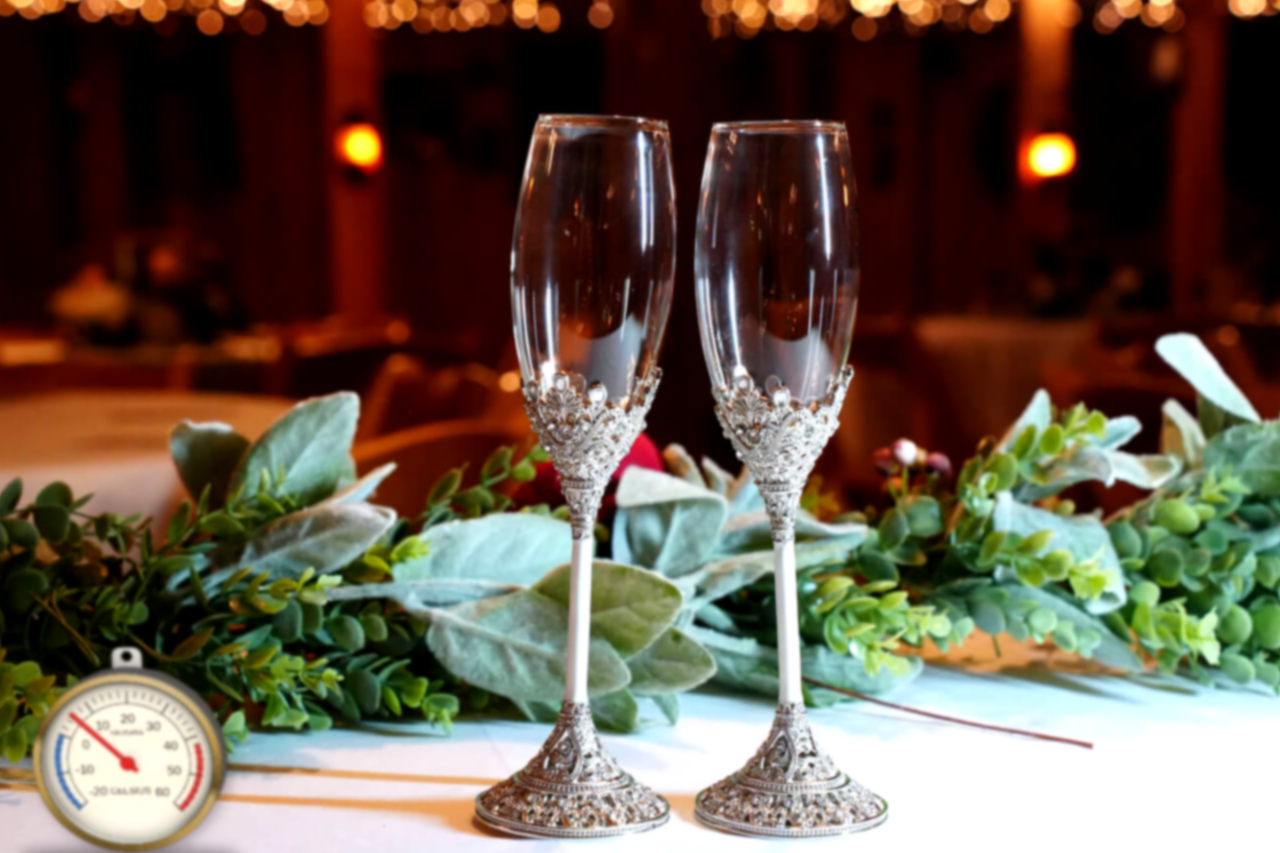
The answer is 6 °C
